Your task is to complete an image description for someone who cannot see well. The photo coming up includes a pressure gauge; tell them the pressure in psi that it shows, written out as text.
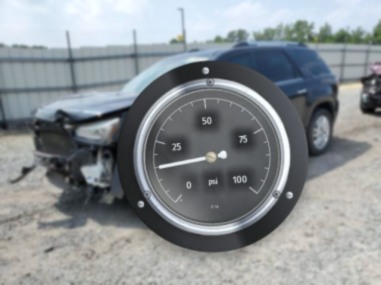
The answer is 15 psi
